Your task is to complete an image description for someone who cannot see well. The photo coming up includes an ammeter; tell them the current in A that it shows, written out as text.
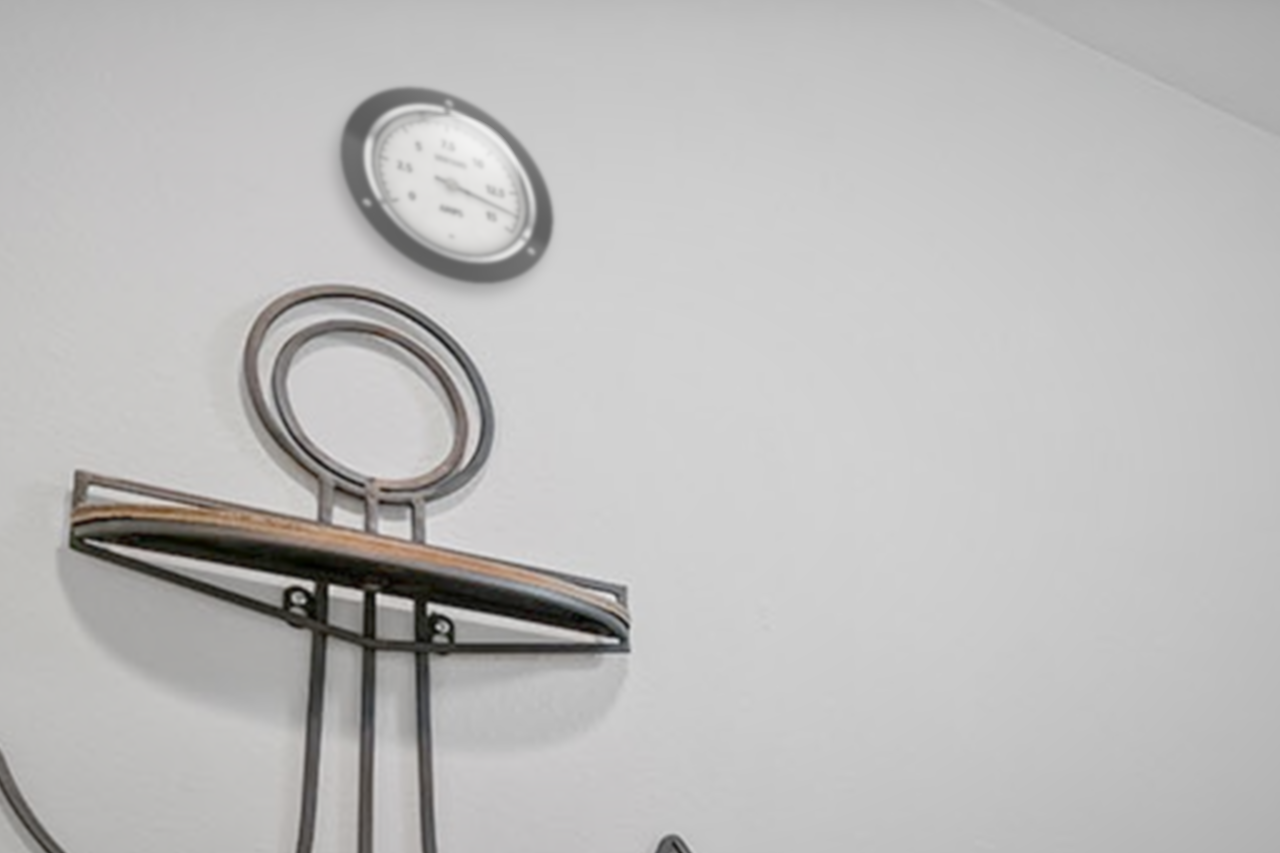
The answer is 14 A
